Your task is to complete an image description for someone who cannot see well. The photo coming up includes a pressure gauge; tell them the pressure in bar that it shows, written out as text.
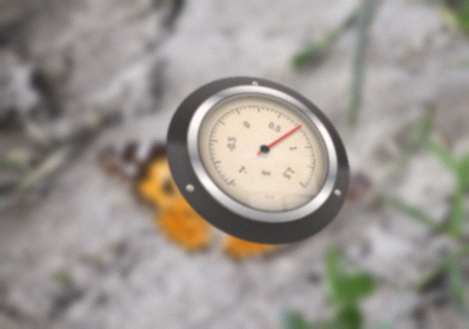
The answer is 0.75 bar
